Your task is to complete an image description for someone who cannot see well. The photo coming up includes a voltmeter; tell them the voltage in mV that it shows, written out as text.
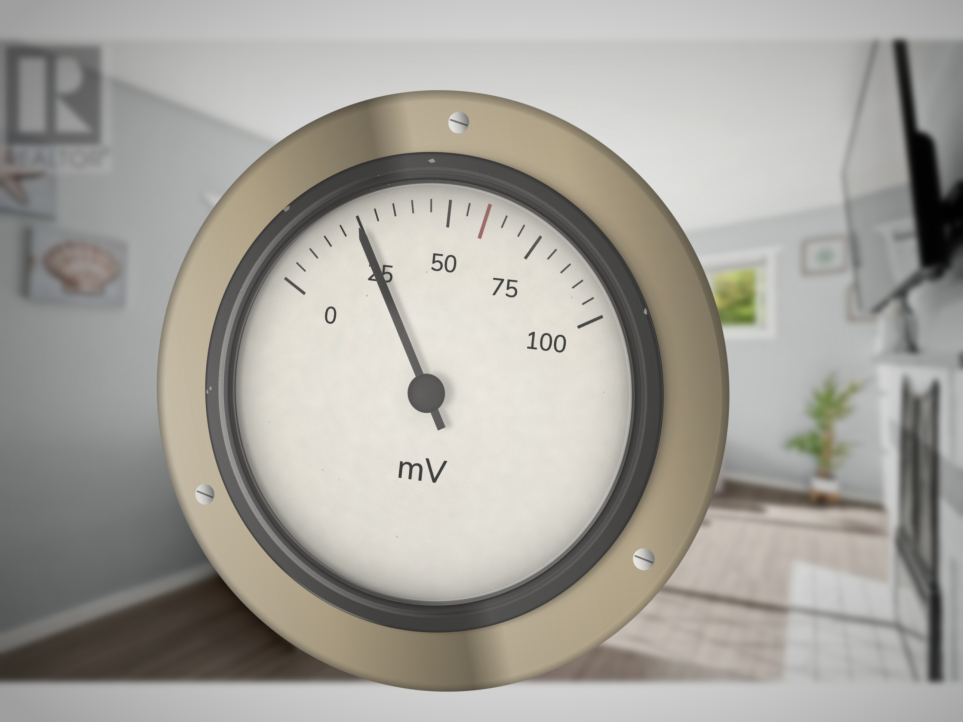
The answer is 25 mV
